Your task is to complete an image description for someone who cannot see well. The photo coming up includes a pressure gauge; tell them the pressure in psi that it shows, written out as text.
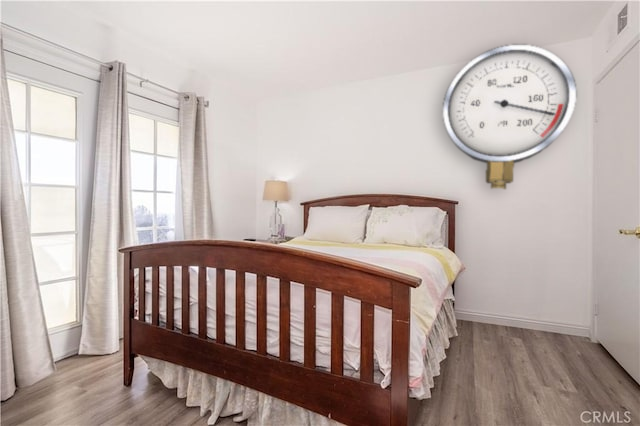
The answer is 180 psi
